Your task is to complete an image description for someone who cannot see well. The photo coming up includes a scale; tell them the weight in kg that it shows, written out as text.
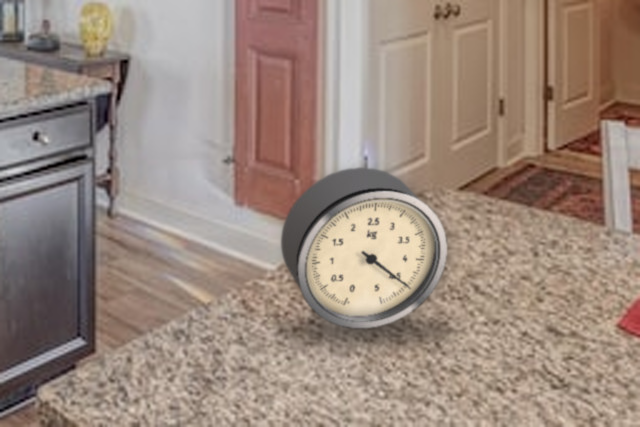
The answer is 4.5 kg
